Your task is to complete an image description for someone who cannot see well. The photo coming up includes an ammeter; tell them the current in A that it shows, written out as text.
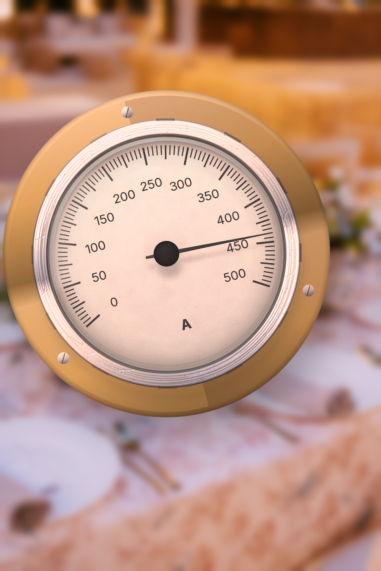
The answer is 440 A
